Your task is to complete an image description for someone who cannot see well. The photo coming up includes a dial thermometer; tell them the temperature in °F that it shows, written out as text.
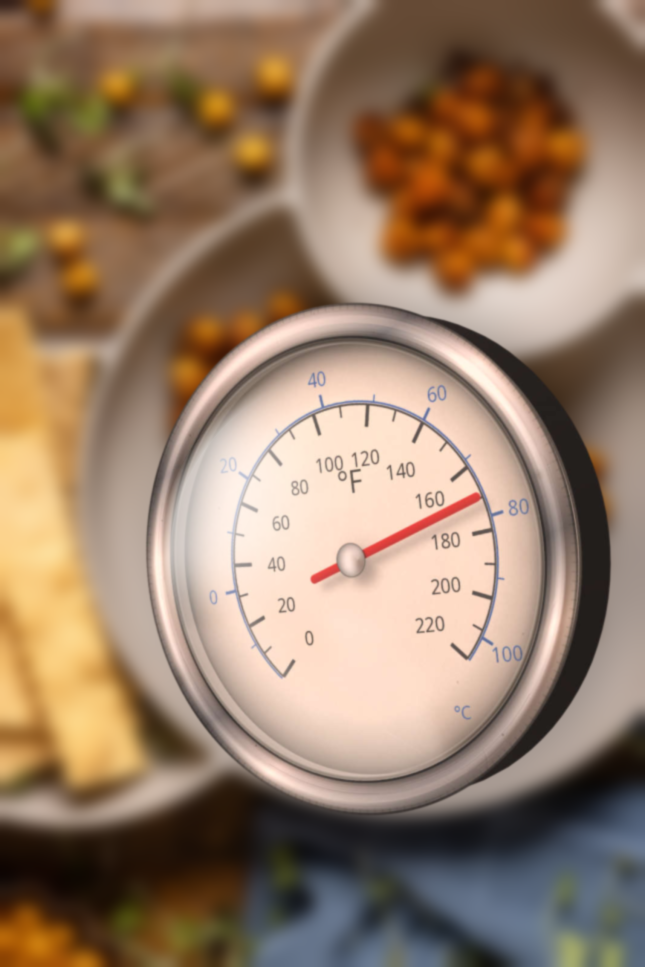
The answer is 170 °F
